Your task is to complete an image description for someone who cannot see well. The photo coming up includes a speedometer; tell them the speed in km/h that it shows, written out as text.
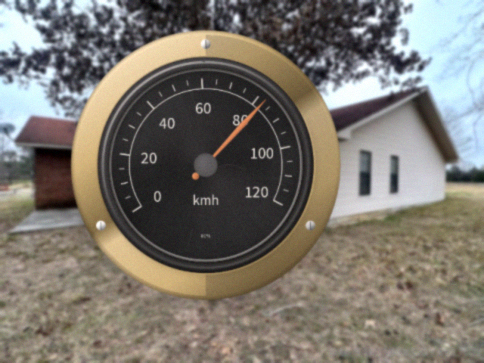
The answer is 82.5 km/h
